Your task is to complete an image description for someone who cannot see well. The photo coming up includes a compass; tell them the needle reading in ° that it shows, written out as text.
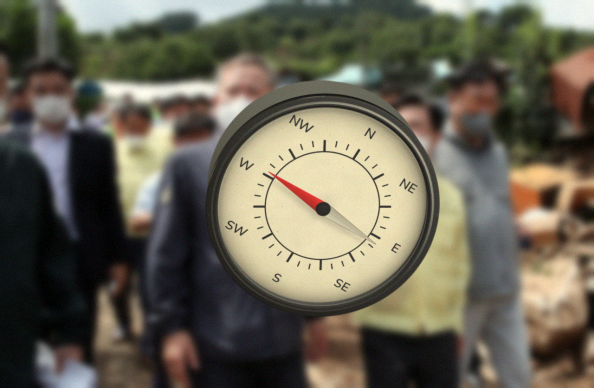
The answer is 275 °
